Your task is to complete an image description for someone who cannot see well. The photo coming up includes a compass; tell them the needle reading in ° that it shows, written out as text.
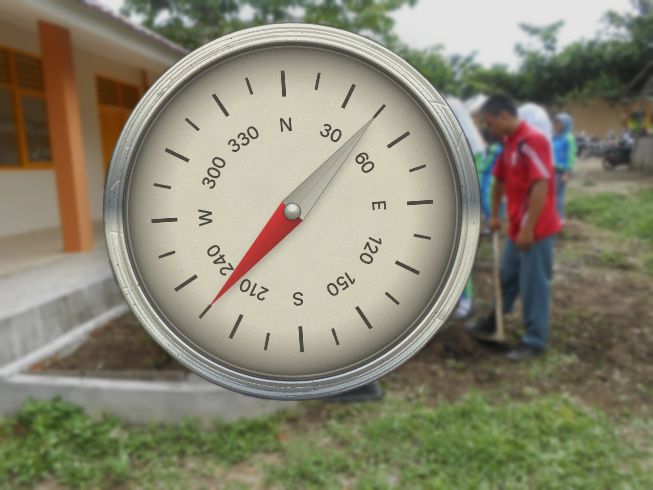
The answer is 225 °
